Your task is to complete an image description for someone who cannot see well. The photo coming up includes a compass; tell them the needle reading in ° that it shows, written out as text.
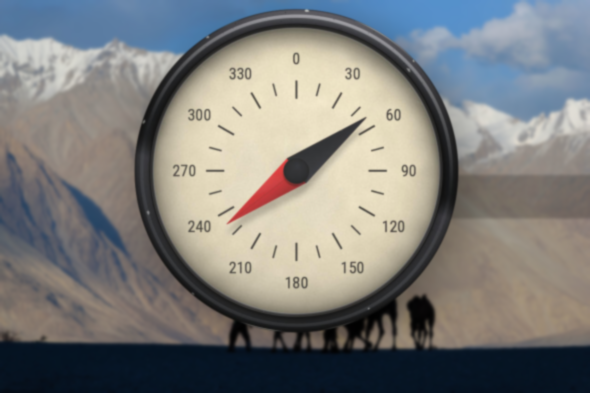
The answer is 232.5 °
